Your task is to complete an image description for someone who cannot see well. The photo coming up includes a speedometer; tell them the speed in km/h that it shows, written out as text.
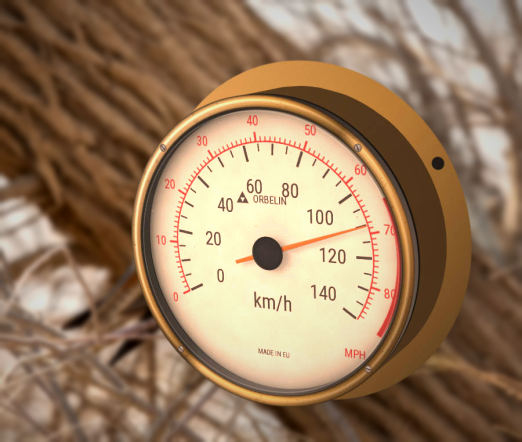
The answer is 110 km/h
